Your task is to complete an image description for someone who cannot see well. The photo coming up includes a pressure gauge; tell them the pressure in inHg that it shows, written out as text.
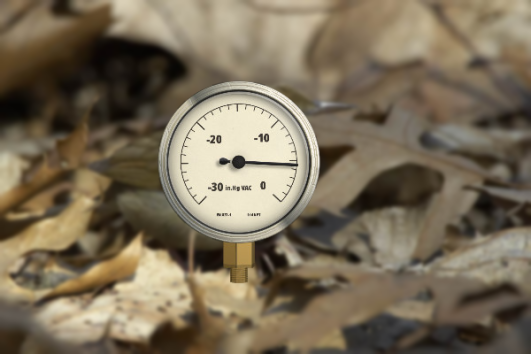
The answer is -4.5 inHg
